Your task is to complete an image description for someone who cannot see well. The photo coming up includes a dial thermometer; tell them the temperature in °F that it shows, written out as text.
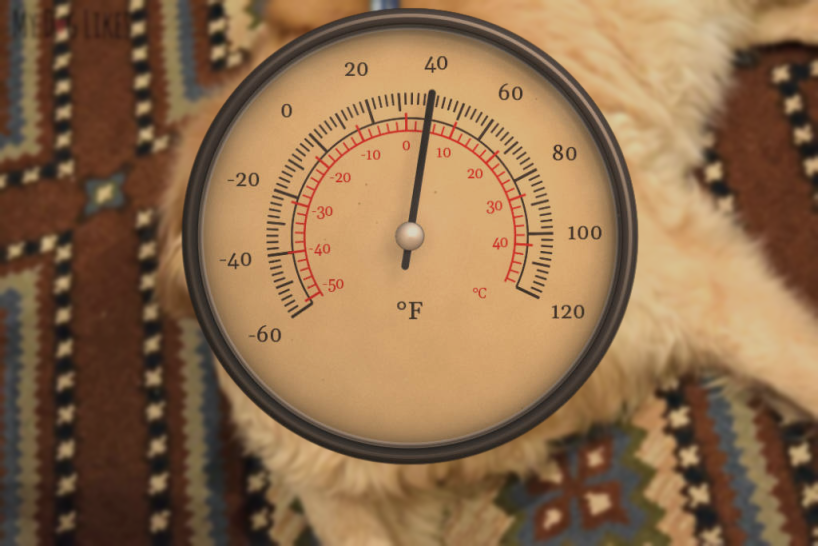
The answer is 40 °F
